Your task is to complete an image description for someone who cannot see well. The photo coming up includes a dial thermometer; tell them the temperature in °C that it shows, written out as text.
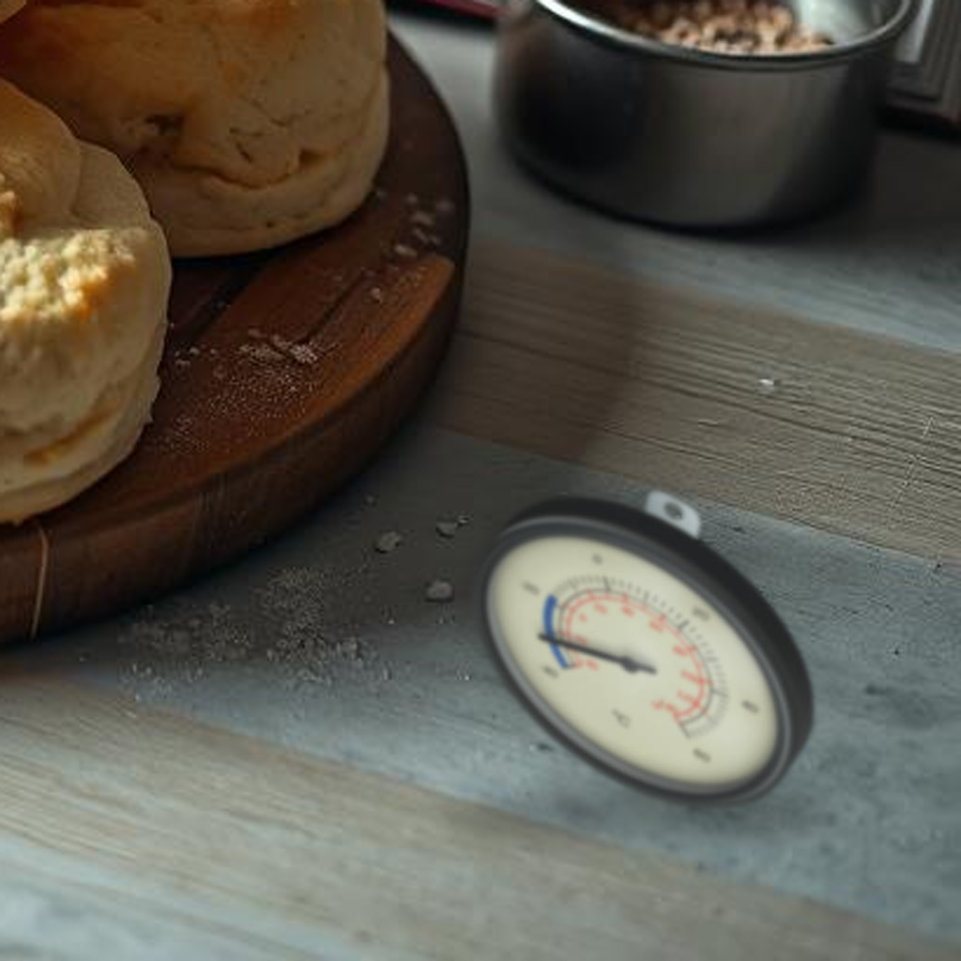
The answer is -30 °C
